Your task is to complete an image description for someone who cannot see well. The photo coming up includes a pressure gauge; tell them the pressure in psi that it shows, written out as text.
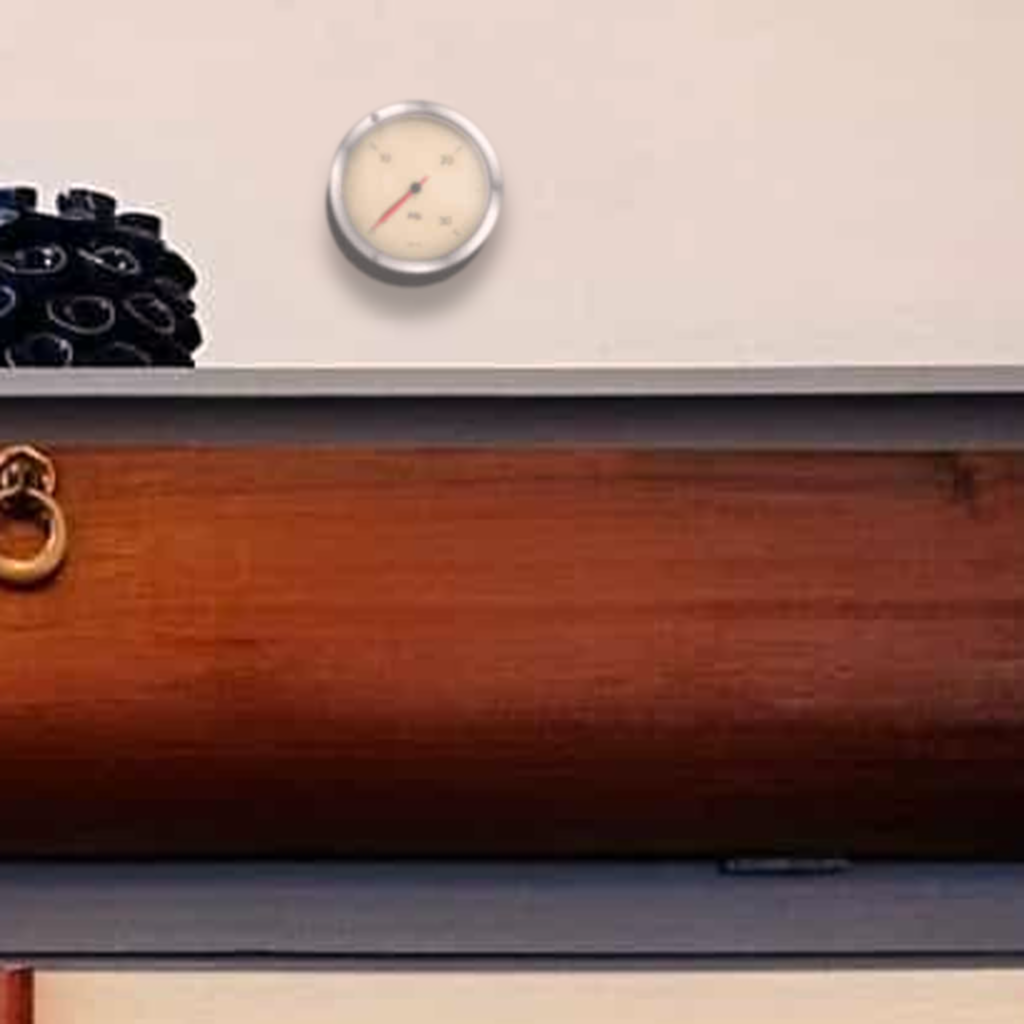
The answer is 0 psi
